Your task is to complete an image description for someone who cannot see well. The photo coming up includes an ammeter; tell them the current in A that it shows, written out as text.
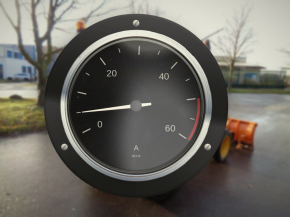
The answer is 5 A
